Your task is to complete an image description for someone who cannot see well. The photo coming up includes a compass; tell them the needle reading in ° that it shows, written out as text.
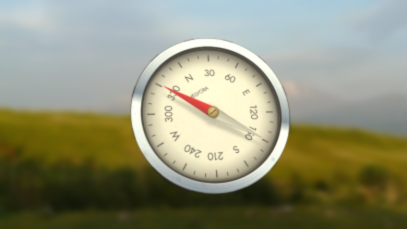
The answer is 330 °
